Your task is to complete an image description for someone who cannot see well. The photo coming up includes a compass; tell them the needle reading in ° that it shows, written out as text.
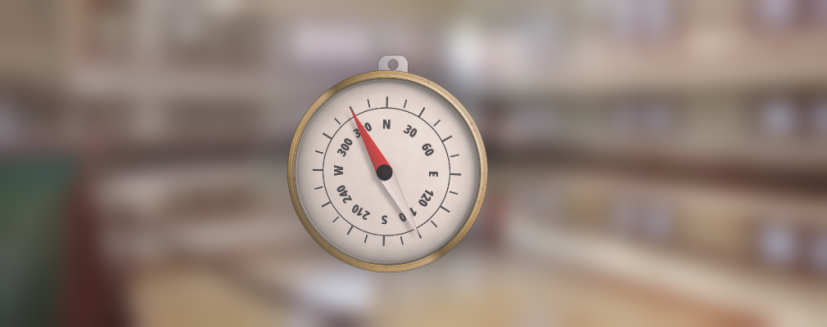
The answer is 330 °
